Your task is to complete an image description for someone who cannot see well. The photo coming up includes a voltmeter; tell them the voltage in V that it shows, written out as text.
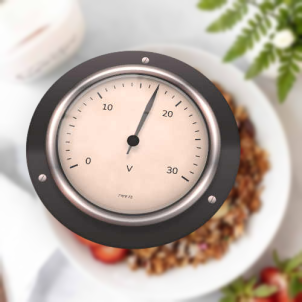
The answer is 17 V
